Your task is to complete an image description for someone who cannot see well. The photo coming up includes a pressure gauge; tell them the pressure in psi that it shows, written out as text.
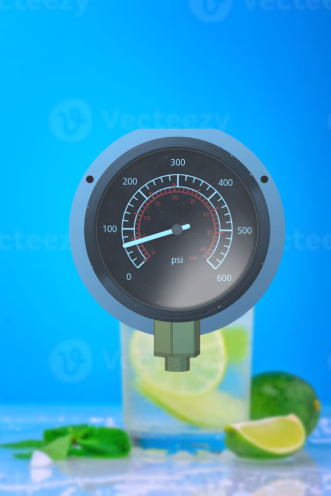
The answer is 60 psi
